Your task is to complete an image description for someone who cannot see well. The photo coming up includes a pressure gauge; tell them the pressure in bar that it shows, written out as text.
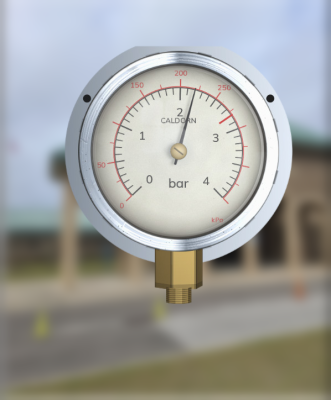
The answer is 2.2 bar
